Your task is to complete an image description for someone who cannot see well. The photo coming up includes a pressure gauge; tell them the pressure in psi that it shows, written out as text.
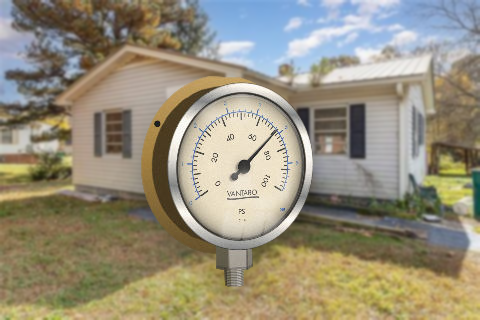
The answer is 70 psi
